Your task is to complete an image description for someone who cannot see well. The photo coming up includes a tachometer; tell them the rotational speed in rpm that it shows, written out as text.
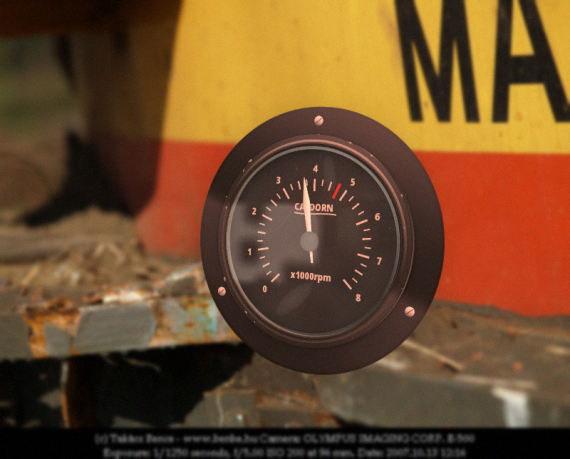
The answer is 3750 rpm
